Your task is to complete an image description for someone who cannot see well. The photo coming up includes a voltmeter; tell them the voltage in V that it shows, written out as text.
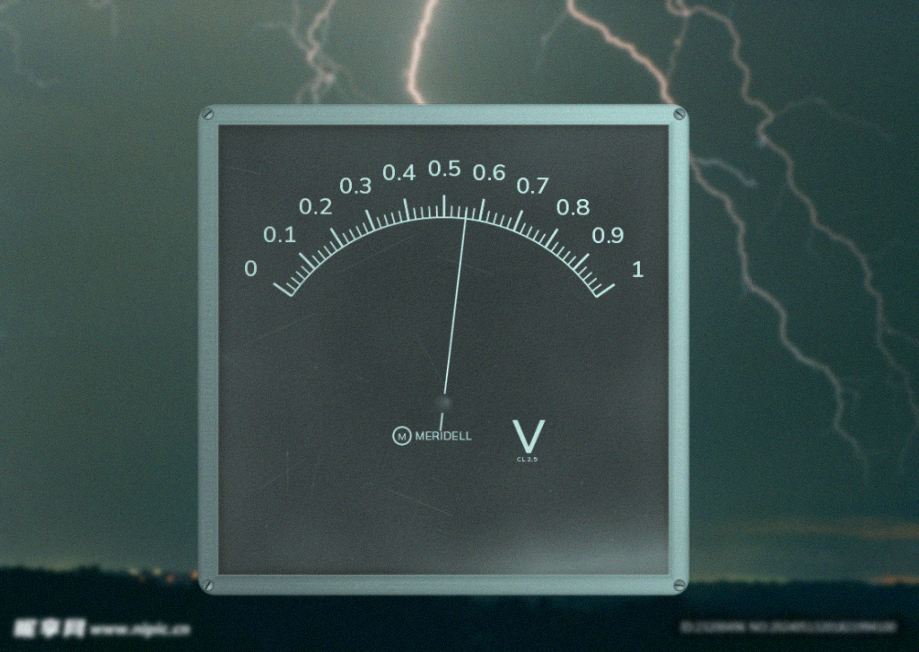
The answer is 0.56 V
